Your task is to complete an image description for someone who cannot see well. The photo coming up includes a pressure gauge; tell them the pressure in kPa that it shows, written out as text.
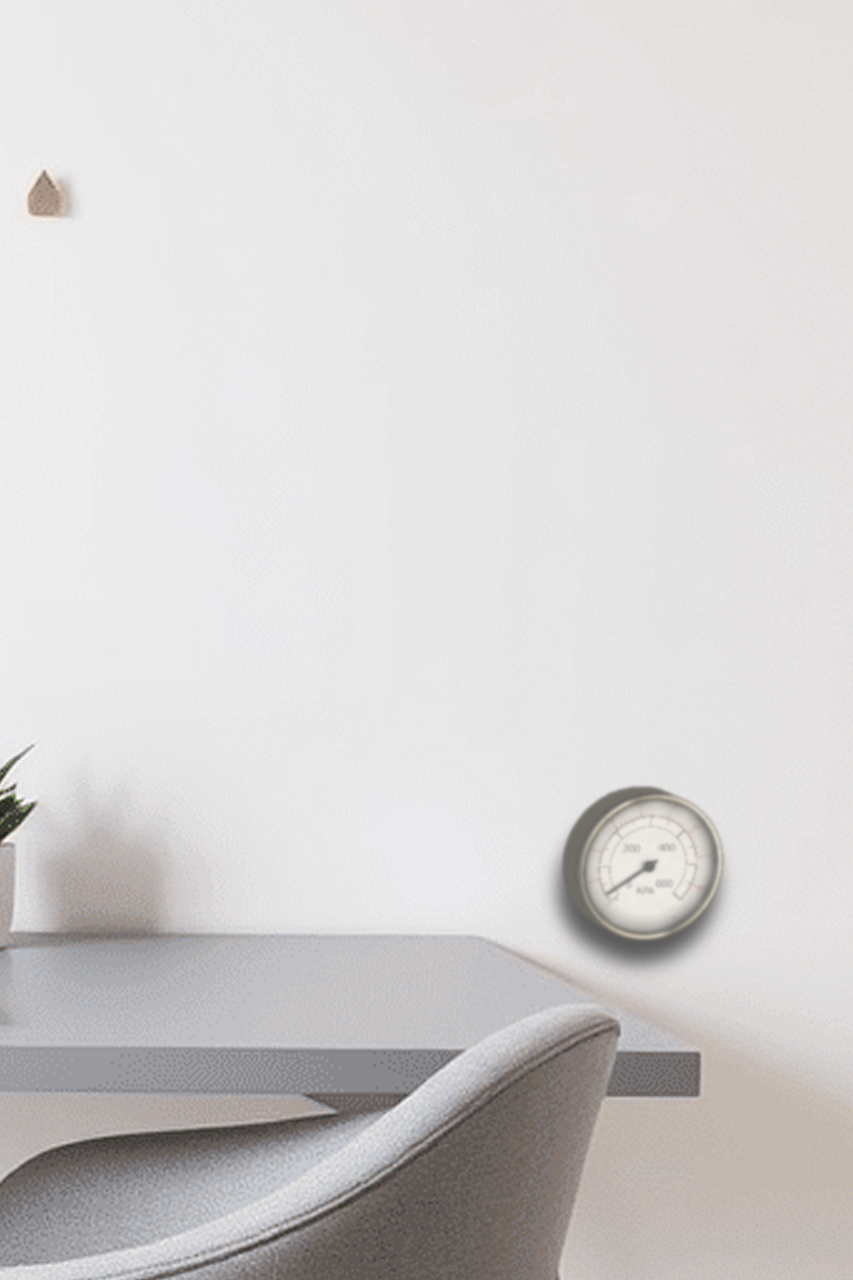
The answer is 25 kPa
